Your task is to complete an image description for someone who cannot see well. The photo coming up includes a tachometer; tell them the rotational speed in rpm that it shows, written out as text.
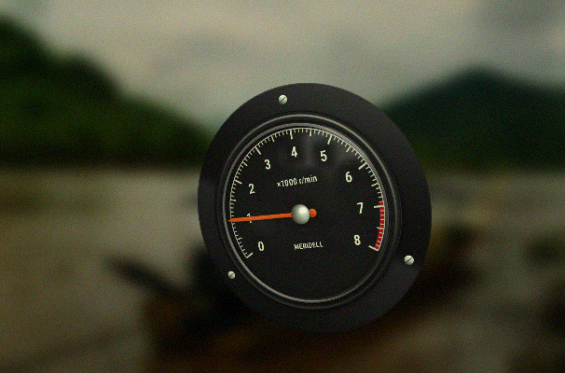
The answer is 1000 rpm
